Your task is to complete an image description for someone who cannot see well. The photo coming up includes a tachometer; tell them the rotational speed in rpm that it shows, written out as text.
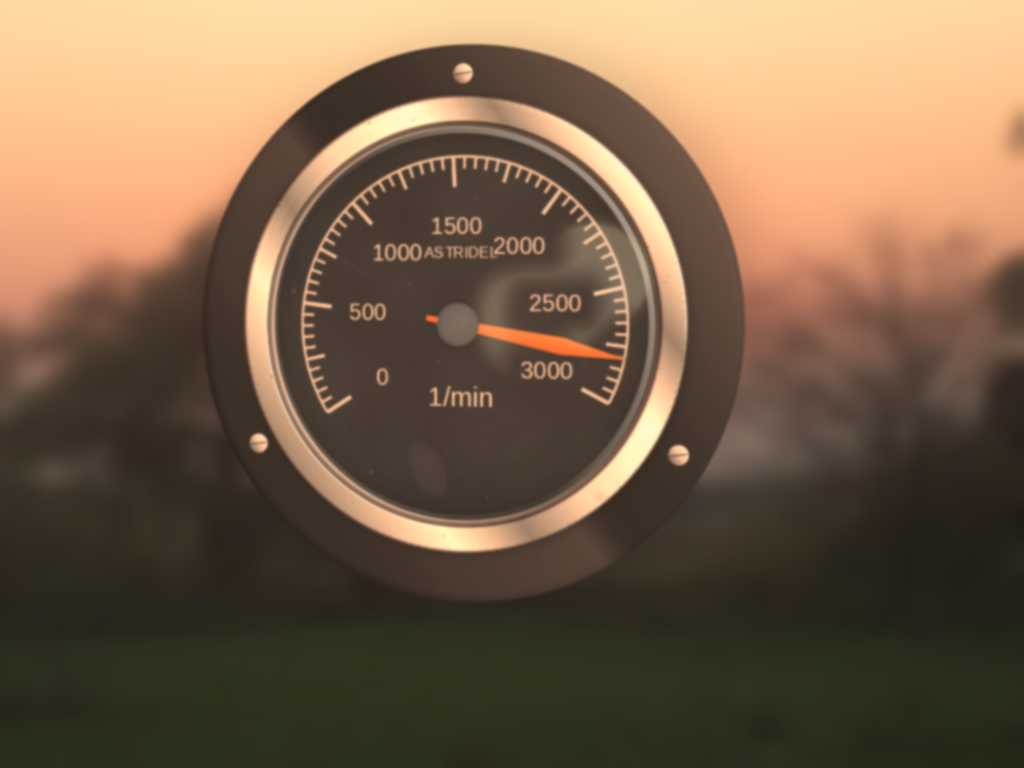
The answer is 2800 rpm
